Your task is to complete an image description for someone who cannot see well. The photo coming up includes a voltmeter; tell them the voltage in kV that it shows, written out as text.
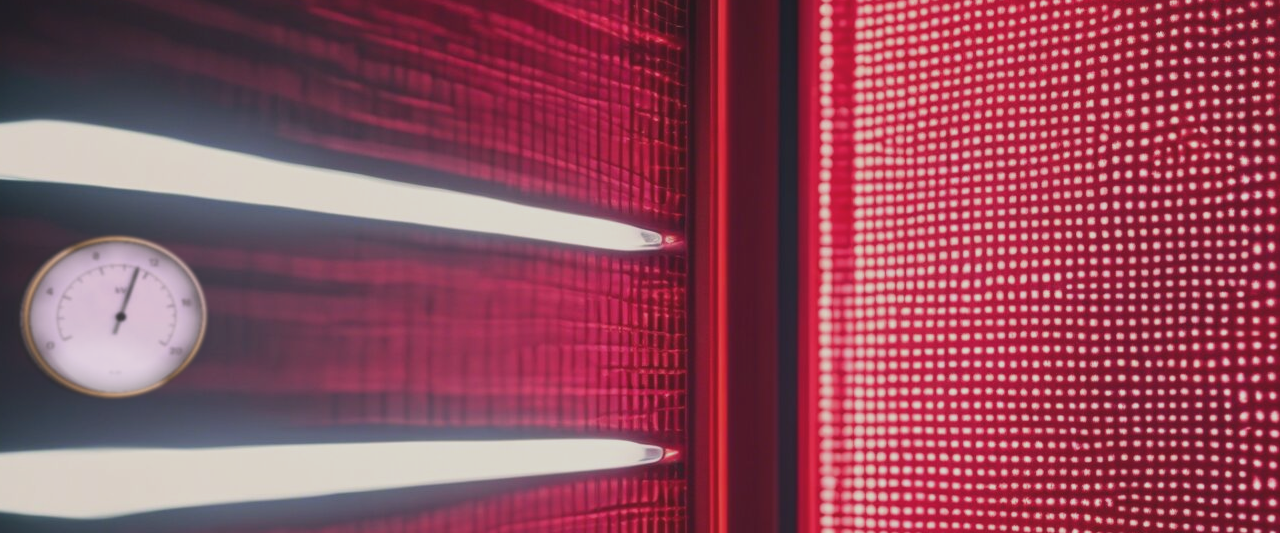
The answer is 11 kV
